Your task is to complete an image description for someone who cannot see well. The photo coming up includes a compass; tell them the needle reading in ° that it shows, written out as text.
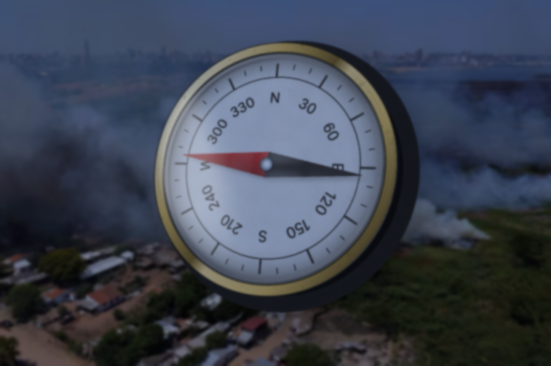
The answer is 275 °
